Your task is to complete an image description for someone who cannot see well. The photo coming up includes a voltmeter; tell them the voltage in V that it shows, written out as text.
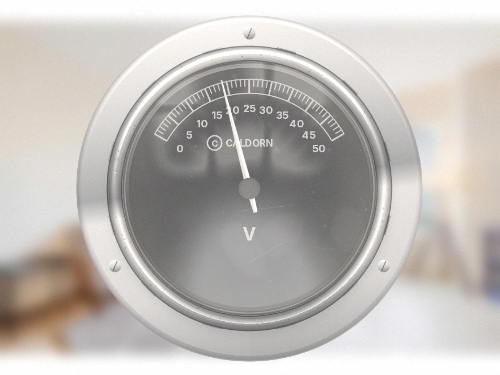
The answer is 19 V
